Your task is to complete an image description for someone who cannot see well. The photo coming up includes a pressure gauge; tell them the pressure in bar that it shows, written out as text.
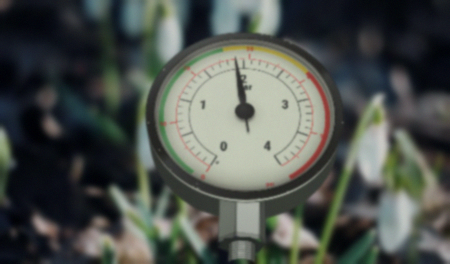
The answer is 1.9 bar
